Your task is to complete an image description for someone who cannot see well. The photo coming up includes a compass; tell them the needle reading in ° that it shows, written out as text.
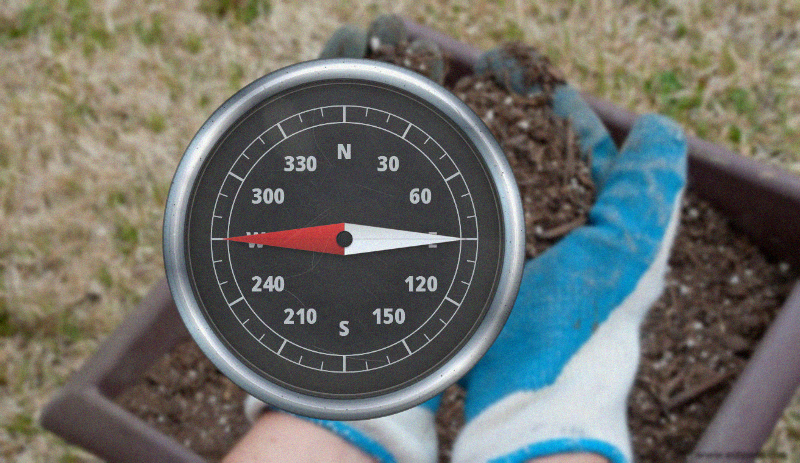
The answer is 270 °
